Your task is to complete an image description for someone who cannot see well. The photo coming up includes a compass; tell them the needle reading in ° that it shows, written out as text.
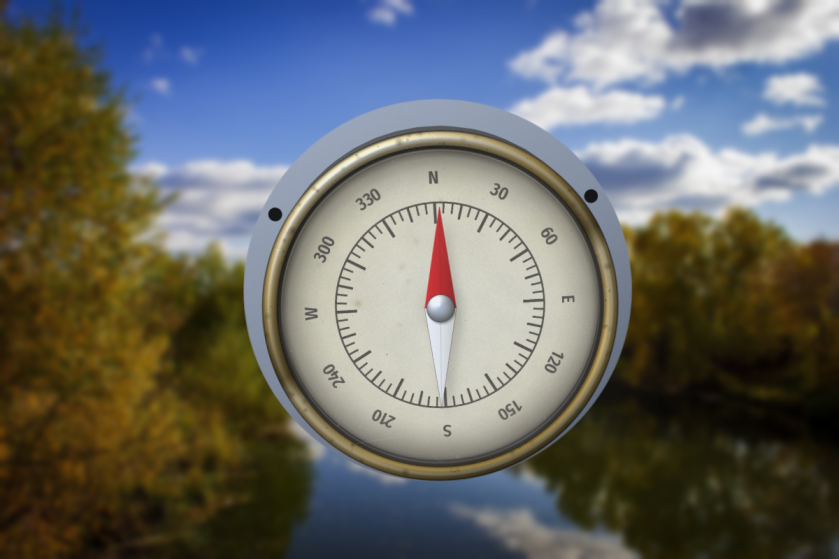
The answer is 2.5 °
